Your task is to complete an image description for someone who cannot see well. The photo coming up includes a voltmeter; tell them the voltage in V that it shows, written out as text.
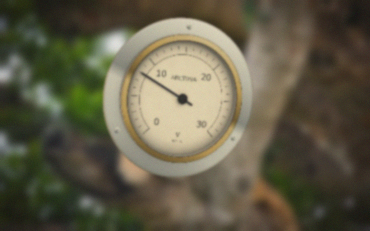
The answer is 8 V
